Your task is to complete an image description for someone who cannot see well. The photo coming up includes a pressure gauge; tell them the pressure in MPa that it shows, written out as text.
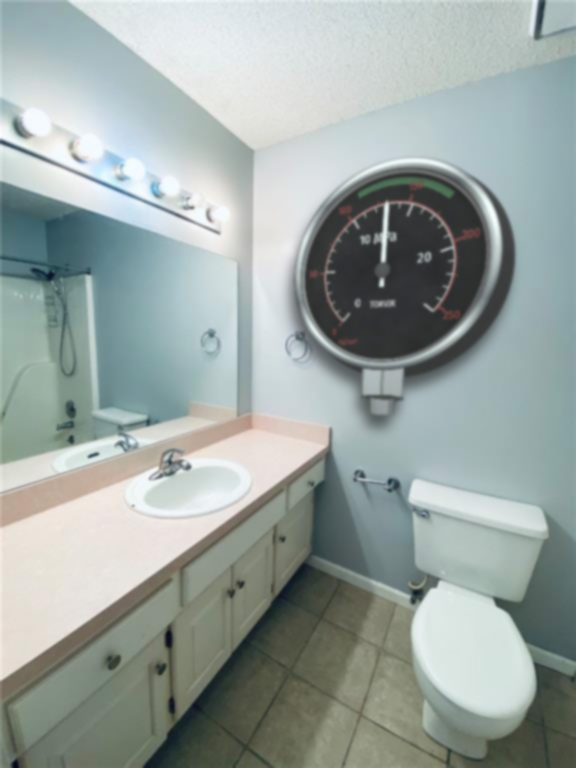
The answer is 13 MPa
